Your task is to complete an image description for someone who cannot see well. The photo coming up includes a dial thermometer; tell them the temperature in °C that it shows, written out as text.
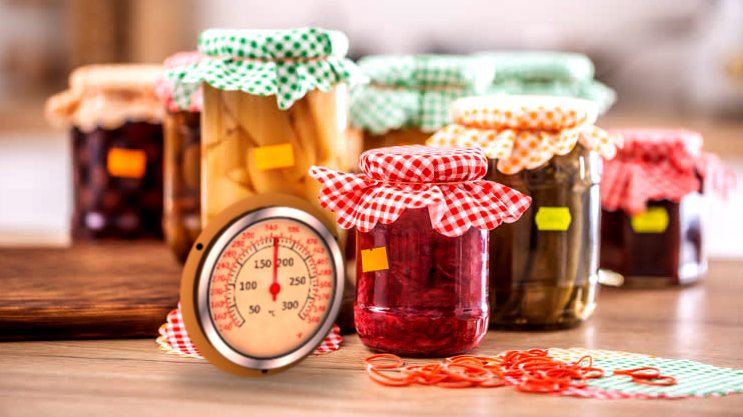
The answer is 175 °C
